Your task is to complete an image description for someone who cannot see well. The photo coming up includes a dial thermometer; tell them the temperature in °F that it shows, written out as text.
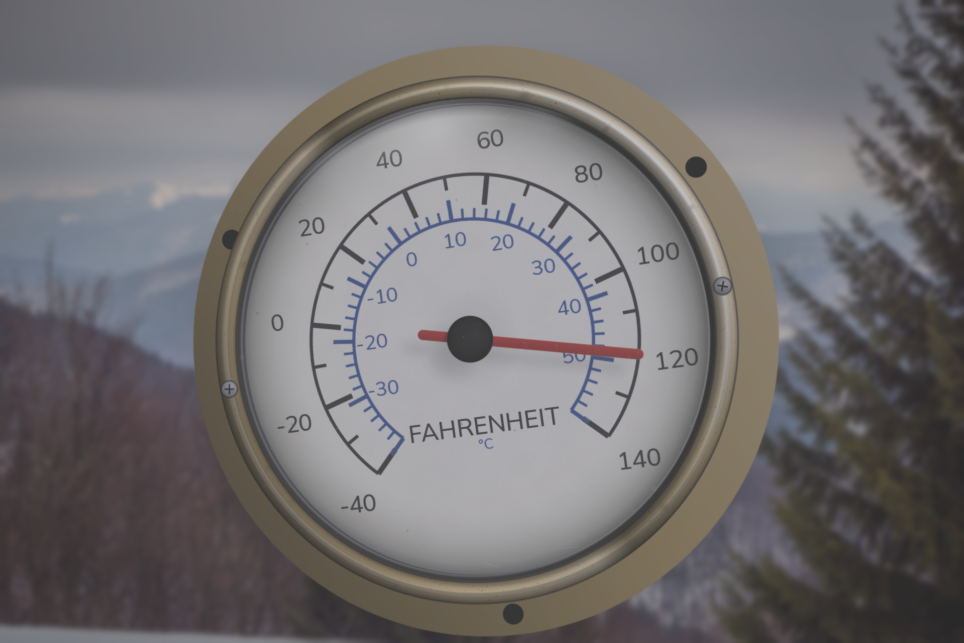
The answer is 120 °F
